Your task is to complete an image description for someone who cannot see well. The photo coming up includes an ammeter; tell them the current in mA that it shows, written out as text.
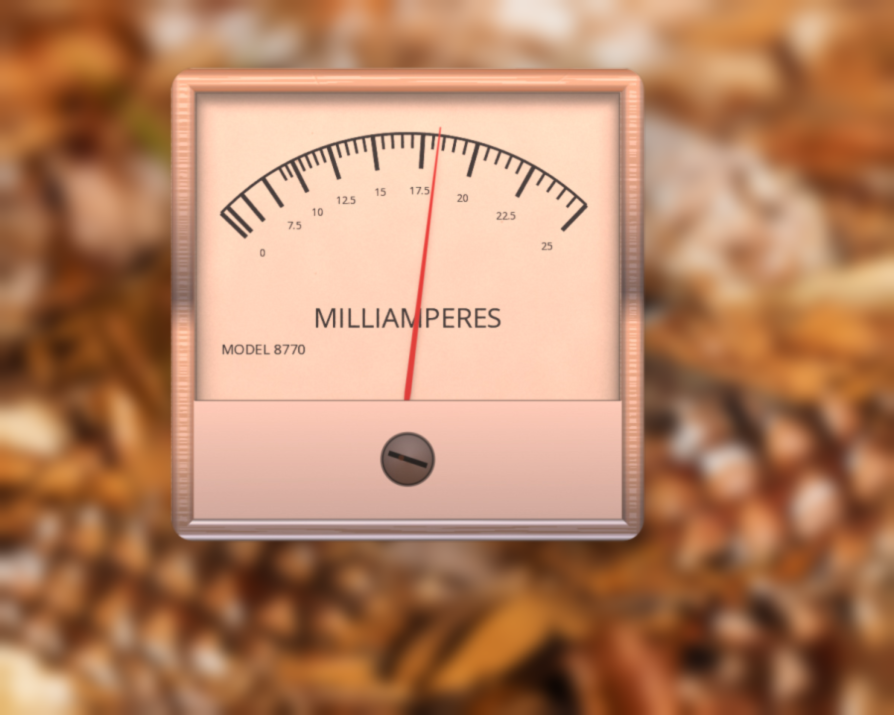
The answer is 18.25 mA
